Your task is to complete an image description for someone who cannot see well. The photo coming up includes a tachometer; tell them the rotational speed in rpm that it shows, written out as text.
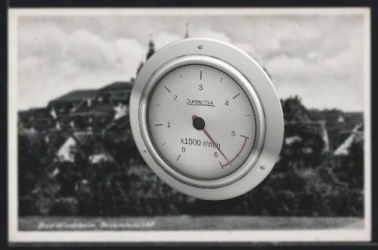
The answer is 5750 rpm
